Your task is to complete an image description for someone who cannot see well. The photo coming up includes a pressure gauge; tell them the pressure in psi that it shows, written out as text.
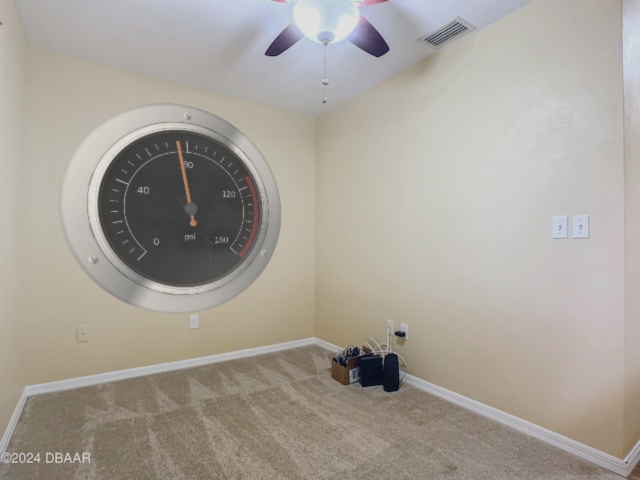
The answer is 75 psi
